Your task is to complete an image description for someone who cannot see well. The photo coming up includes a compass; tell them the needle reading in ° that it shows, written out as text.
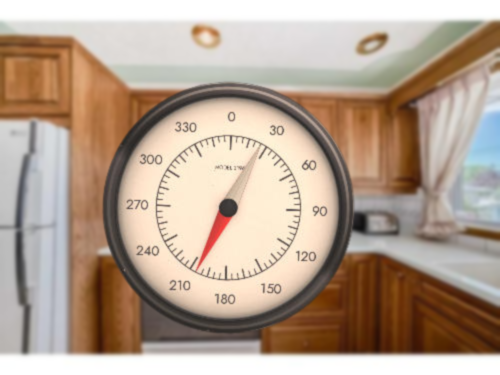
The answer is 205 °
